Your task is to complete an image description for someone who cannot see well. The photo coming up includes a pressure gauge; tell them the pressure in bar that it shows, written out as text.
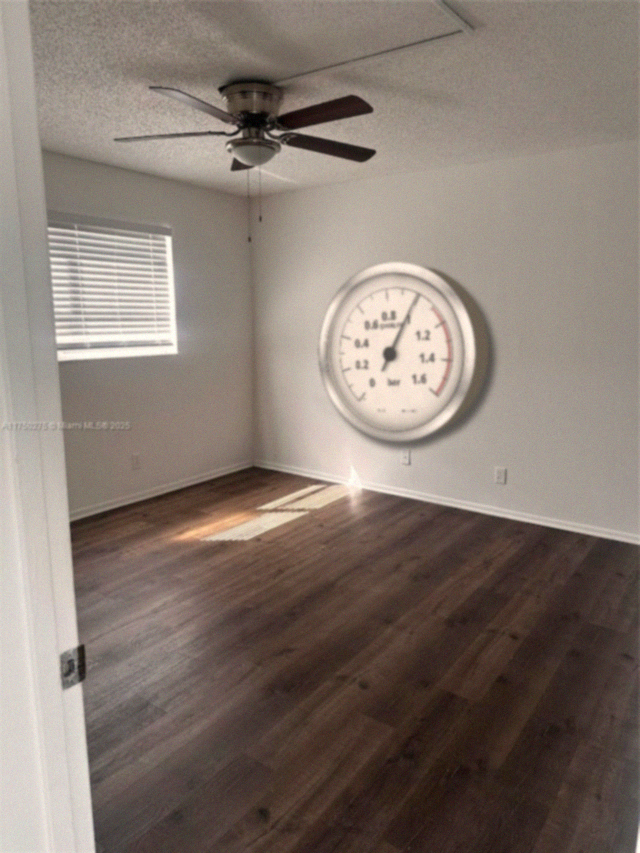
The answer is 1 bar
